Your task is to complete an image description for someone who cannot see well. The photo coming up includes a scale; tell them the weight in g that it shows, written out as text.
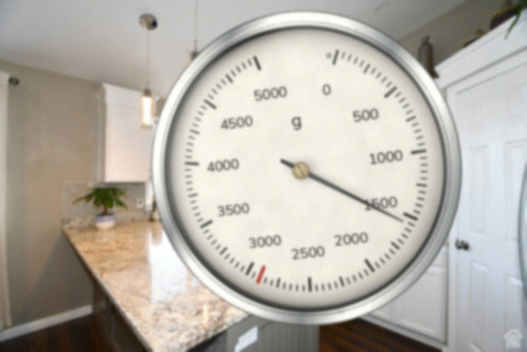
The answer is 1550 g
